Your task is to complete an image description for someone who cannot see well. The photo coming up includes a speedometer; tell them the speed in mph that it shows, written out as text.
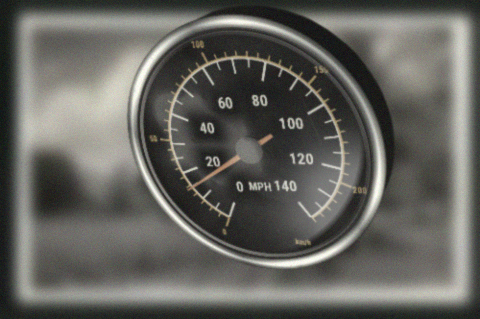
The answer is 15 mph
